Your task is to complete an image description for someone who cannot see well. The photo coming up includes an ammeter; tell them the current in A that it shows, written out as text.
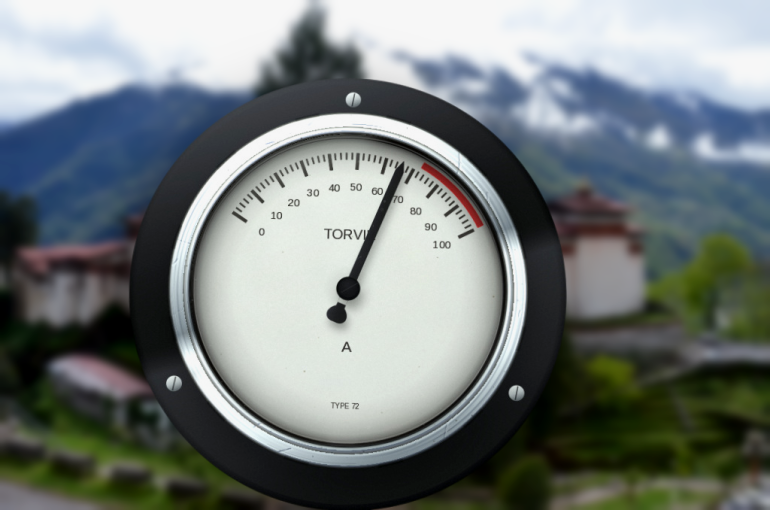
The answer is 66 A
